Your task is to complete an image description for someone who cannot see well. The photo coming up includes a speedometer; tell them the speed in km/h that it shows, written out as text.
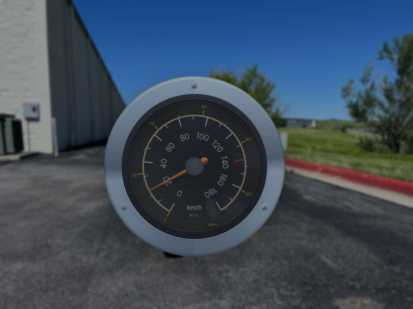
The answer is 20 km/h
